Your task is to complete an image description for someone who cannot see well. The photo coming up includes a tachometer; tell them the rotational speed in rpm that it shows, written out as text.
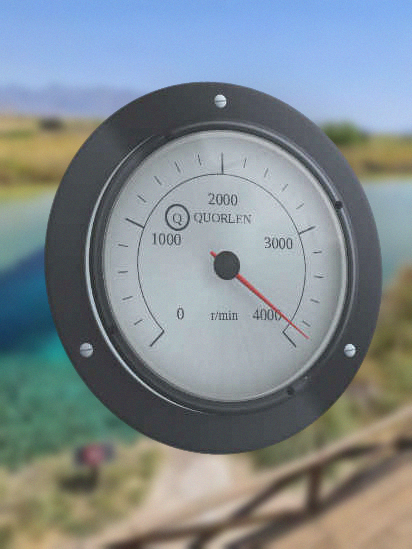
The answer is 3900 rpm
